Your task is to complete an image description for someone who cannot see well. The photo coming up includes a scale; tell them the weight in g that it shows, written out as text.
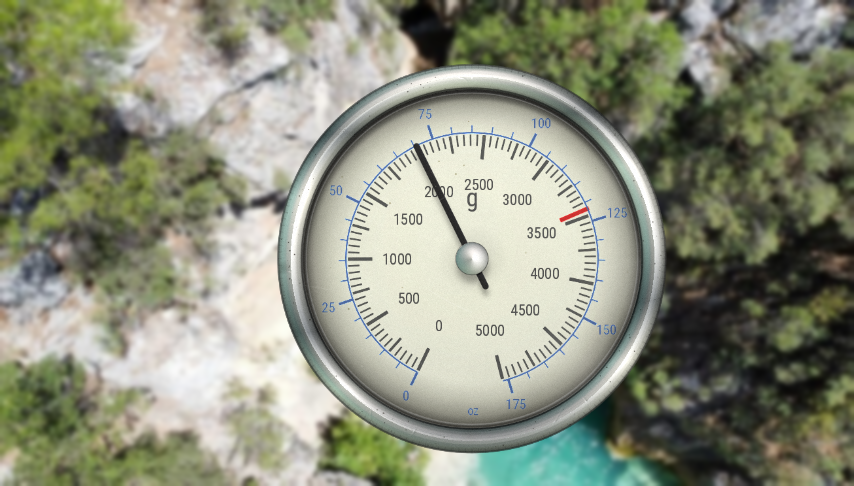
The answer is 2000 g
